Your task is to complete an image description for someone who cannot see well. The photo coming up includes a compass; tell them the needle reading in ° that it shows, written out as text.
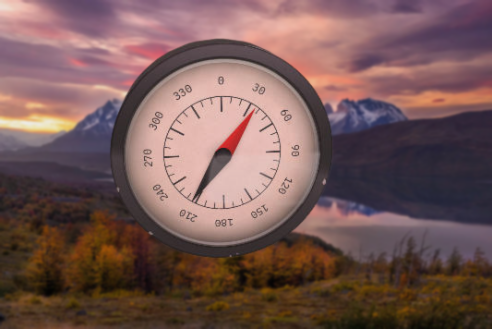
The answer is 35 °
